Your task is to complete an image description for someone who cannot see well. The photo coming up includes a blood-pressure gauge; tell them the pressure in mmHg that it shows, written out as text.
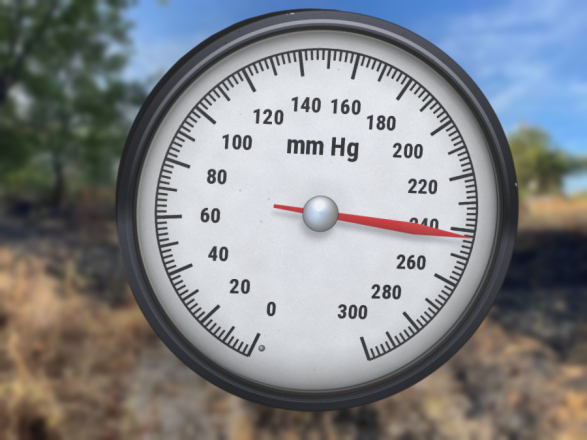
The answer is 242 mmHg
